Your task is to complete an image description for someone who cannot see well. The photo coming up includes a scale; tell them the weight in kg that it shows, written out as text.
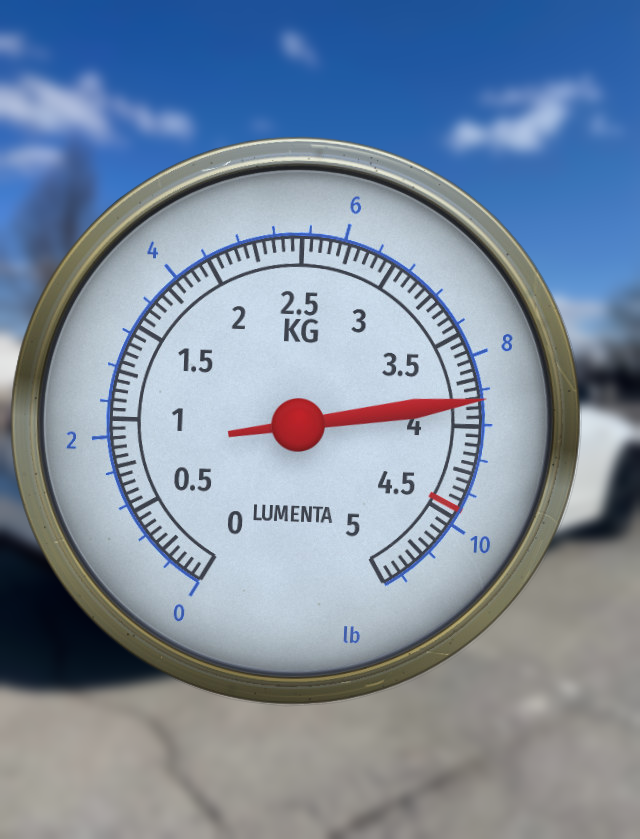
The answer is 3.85 kg
